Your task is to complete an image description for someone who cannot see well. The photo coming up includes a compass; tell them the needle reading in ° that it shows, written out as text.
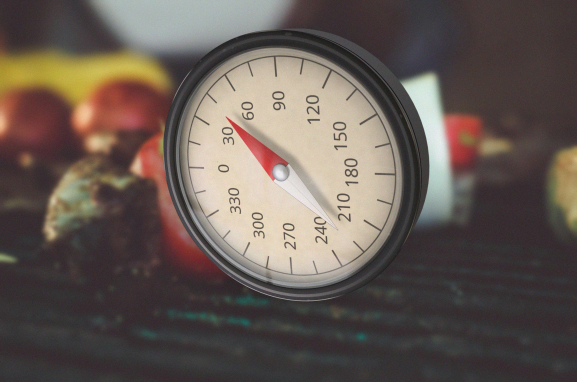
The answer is 45 °
